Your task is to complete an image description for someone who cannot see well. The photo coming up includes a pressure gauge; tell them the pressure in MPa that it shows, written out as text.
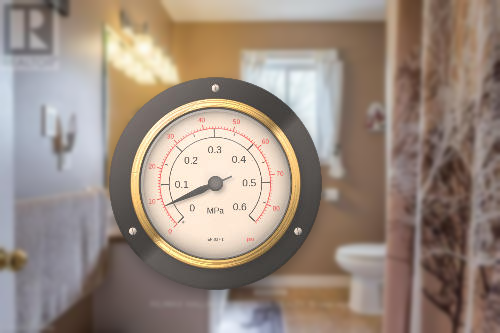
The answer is 0.05 MPa
